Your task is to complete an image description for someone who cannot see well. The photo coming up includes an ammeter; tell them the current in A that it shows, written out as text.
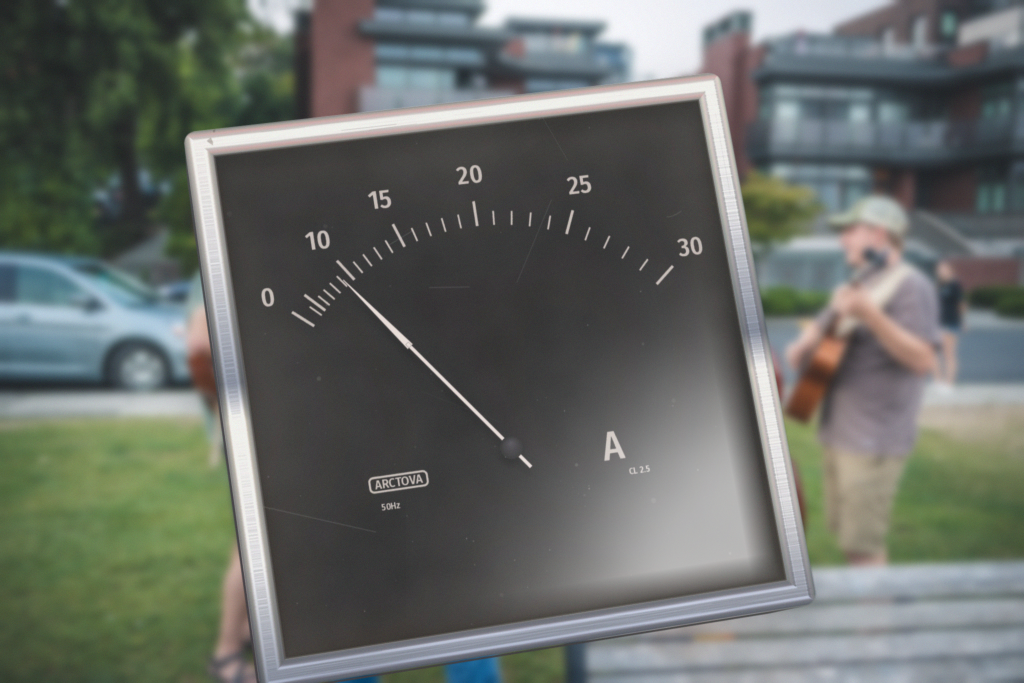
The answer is 9 A
